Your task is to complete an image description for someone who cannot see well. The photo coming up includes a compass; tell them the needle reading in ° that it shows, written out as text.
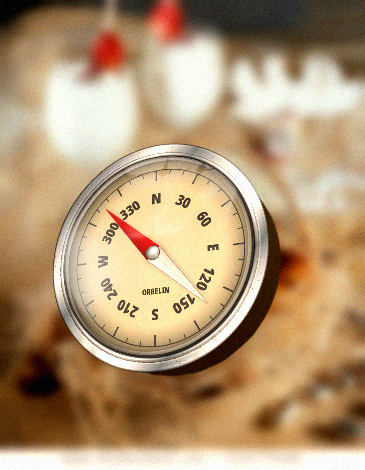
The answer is 315 °
